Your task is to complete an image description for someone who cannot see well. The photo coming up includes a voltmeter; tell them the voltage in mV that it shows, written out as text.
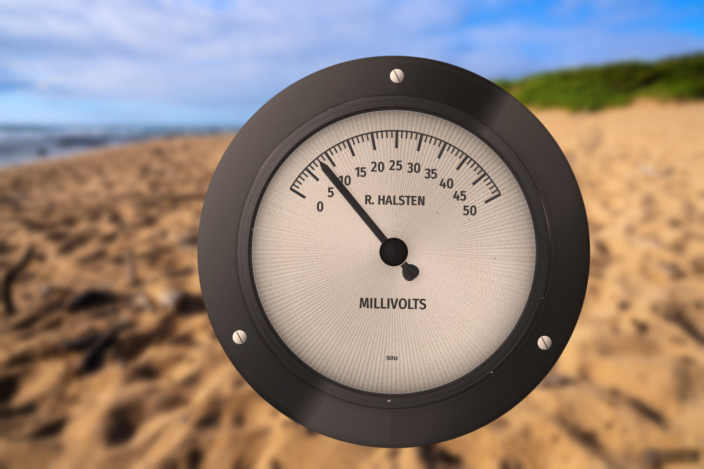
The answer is 8 mV
